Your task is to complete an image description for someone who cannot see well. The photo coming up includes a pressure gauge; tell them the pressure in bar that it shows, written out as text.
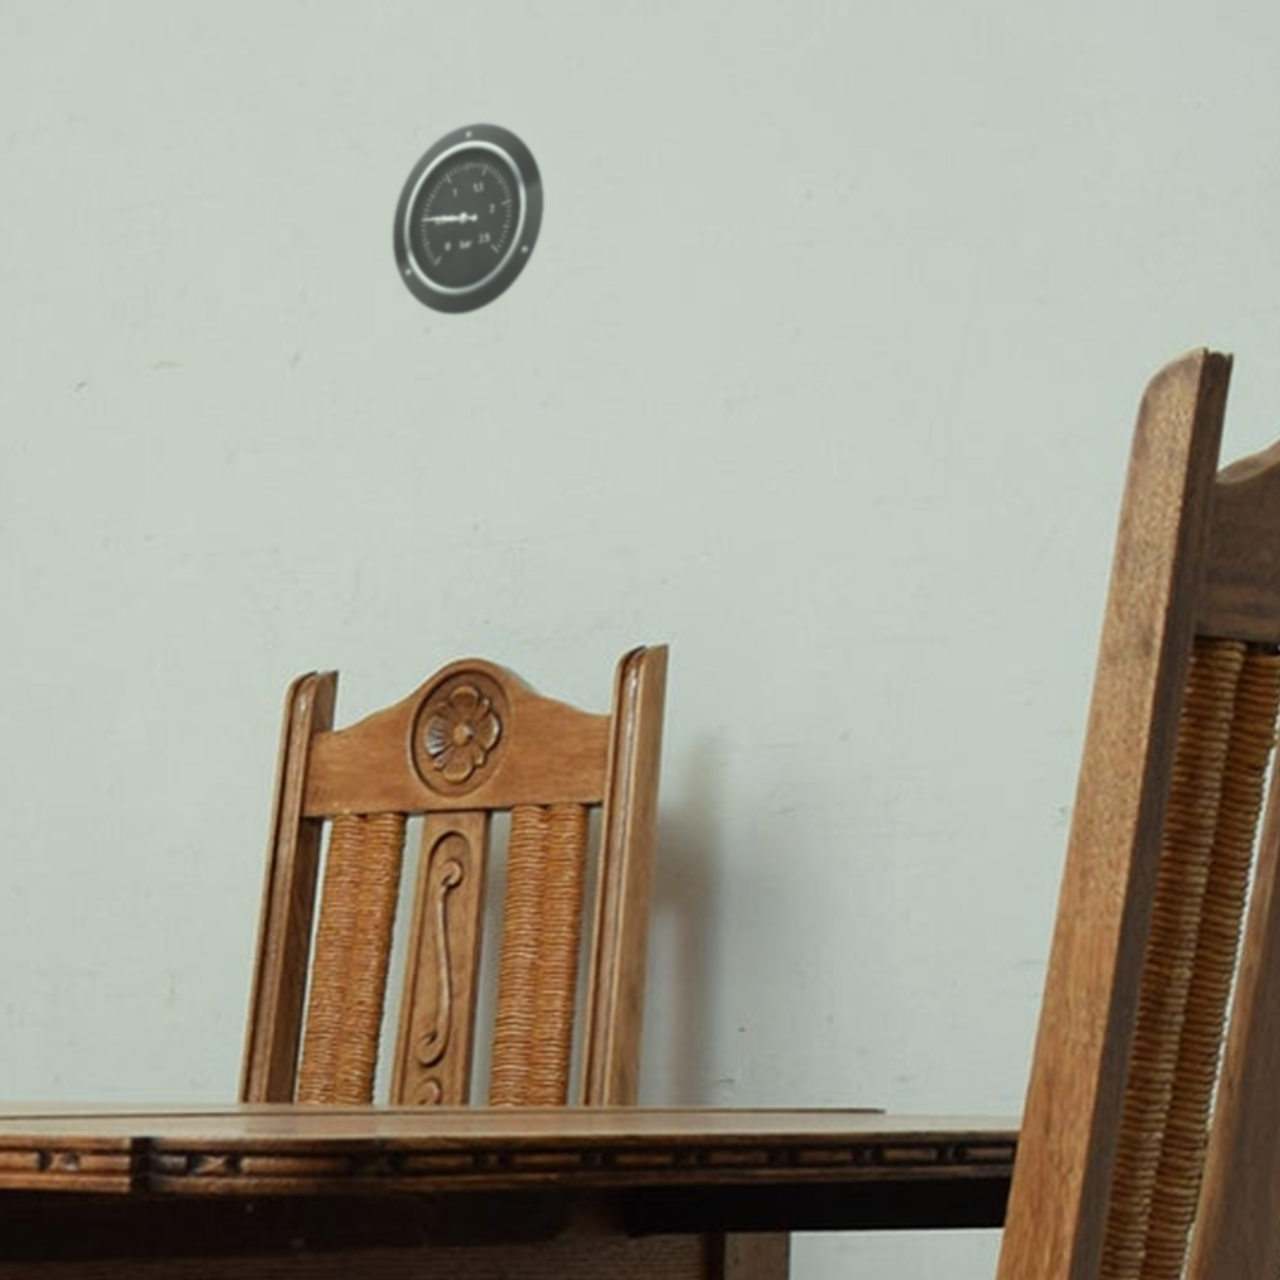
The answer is 0.5 bar
